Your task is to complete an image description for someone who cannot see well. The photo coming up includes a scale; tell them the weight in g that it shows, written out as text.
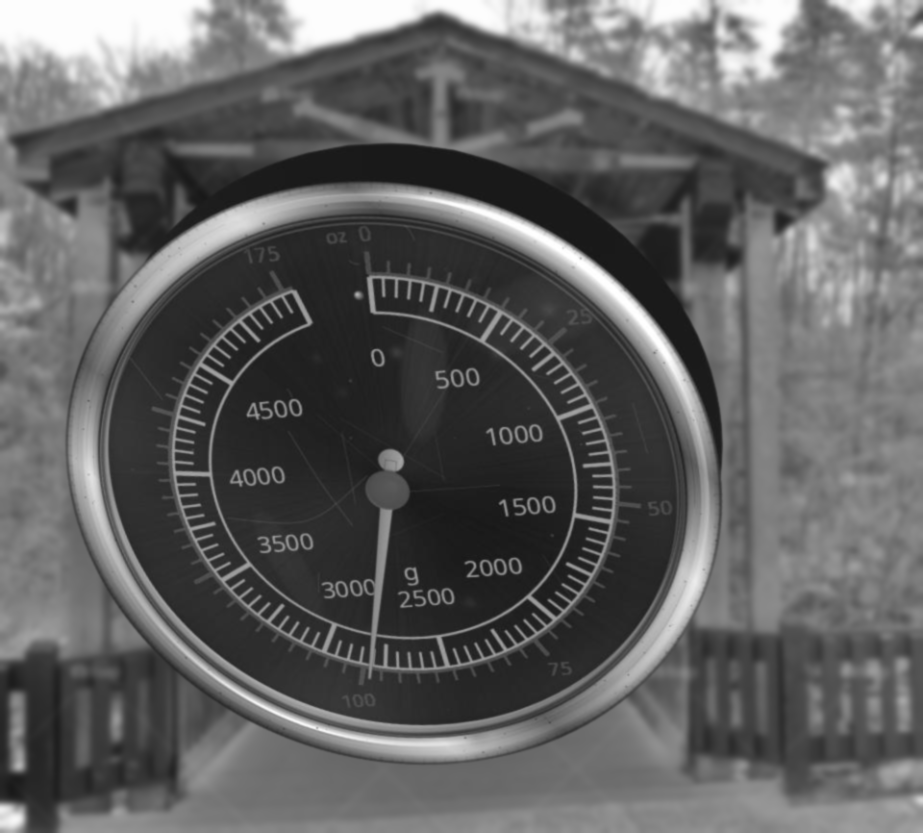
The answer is 2800 g
